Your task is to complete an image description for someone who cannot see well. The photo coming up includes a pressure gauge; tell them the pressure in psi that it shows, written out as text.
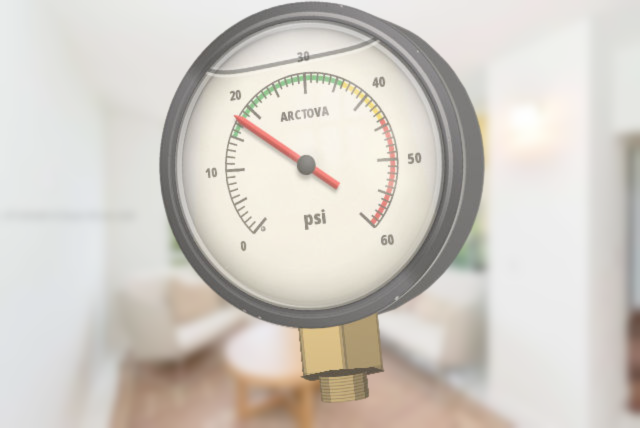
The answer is 18 psi
